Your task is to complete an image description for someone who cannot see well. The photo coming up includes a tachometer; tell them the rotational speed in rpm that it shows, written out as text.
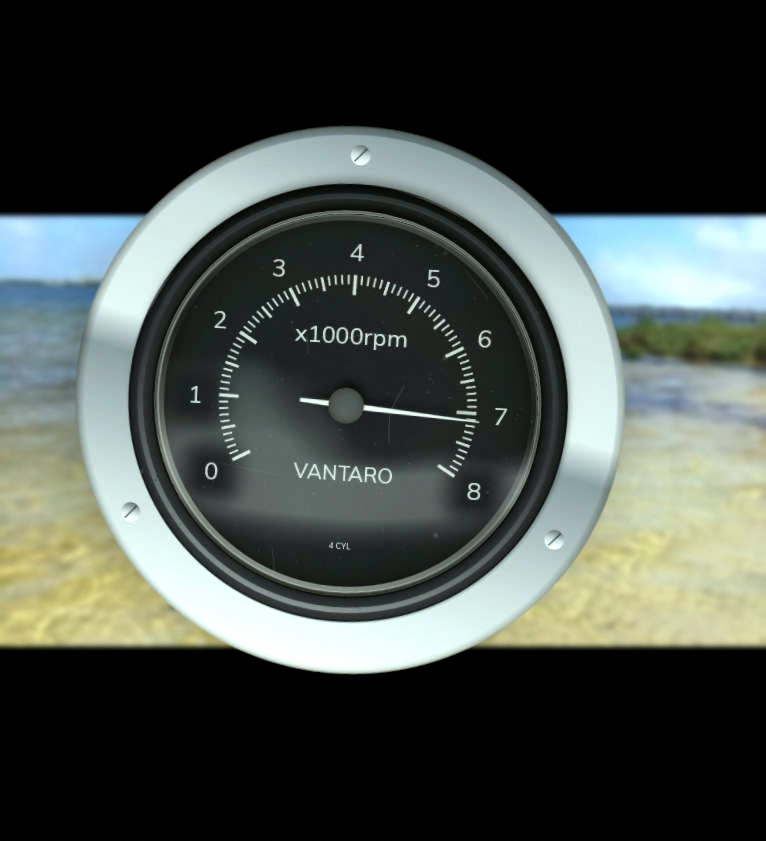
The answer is 7100 rpm
